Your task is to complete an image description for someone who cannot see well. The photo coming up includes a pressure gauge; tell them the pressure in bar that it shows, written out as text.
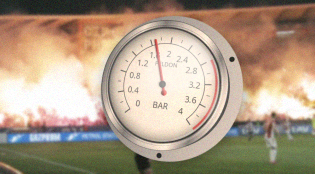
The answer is 1.7 bar
